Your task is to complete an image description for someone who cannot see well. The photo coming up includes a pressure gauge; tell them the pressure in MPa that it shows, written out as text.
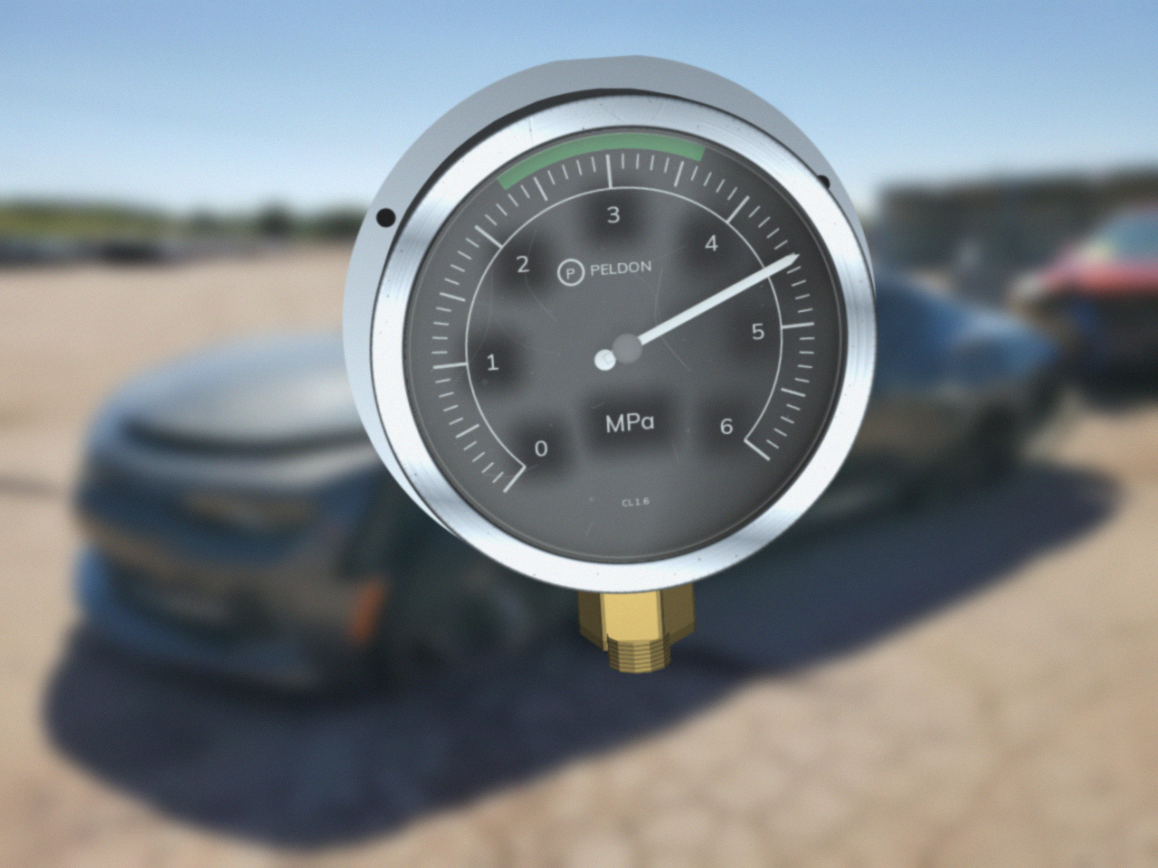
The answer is 4.5 MPa
